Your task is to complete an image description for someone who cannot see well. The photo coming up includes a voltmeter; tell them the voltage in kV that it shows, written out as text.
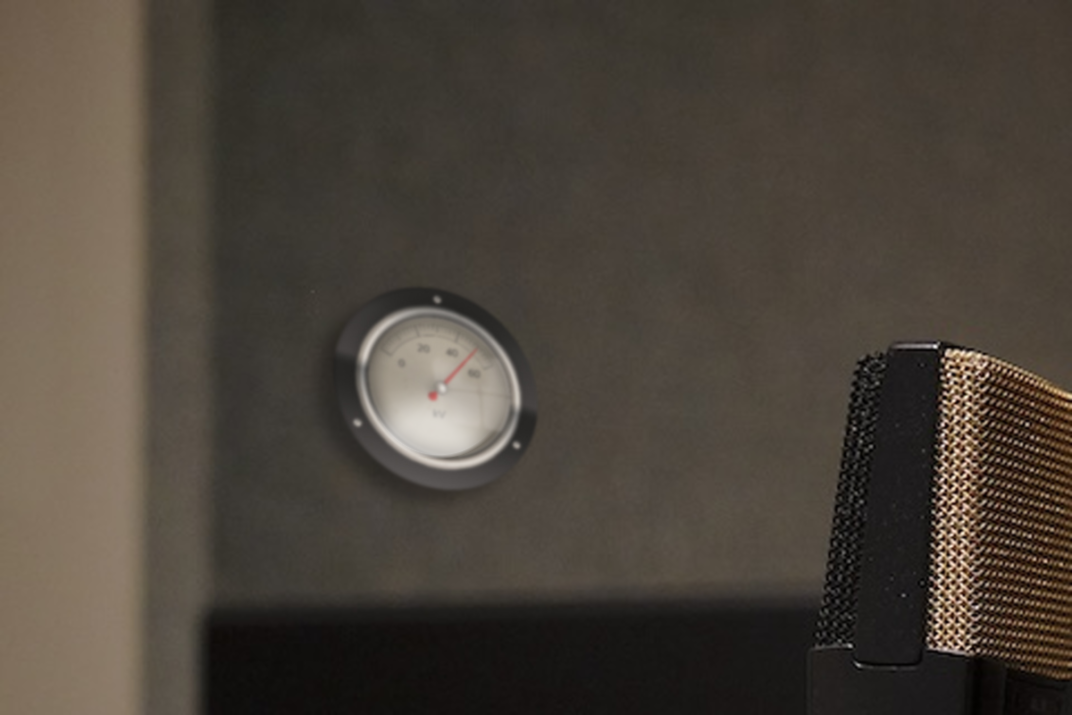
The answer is 50 kV
